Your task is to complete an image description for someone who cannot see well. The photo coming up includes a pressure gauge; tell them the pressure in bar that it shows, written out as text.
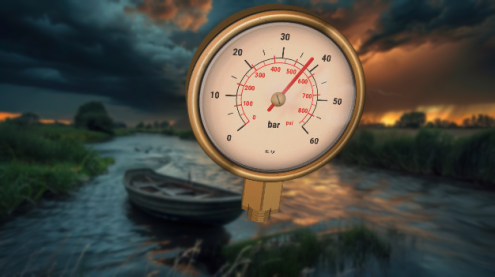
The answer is 37.5 bar
